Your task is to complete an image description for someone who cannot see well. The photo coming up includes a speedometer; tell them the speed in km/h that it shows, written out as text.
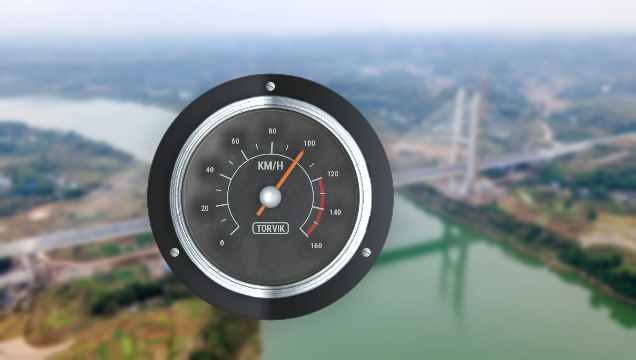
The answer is 100 km/h
